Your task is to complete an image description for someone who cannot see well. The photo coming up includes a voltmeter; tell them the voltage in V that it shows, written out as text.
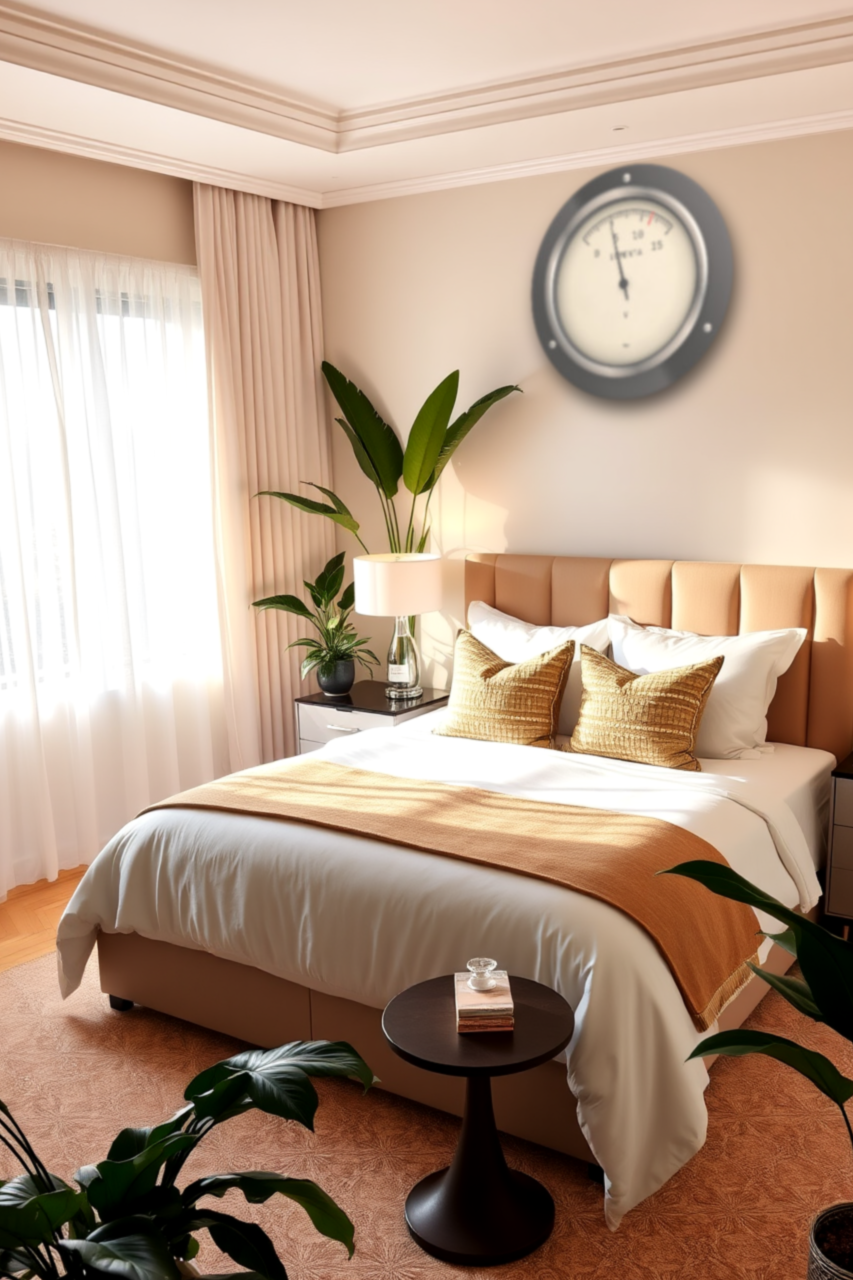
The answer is 5 V
